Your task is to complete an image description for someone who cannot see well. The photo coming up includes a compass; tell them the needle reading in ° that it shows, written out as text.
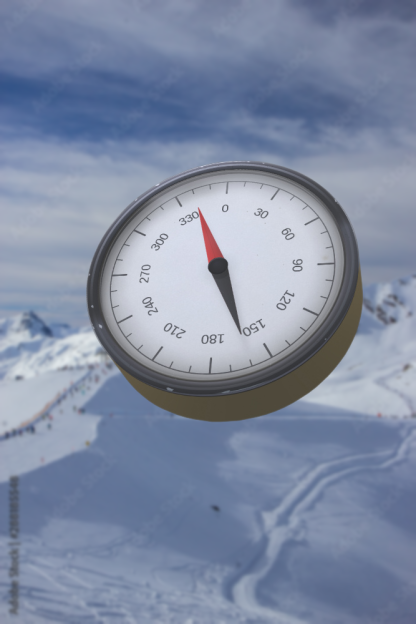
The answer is 340 °
